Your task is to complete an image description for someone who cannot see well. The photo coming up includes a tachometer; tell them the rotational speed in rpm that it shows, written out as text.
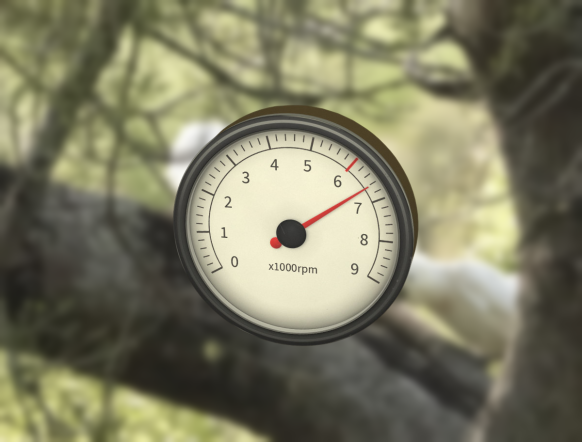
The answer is 6600 rpm
